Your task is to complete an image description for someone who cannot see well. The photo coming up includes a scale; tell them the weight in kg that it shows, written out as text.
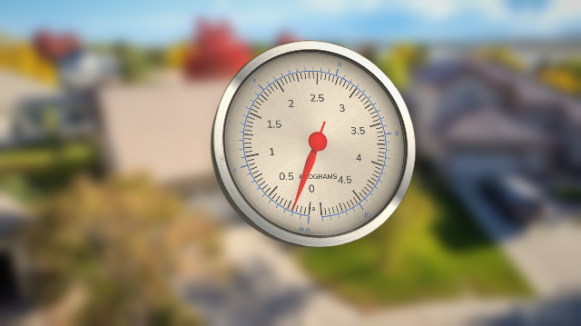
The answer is 0.2 kg
